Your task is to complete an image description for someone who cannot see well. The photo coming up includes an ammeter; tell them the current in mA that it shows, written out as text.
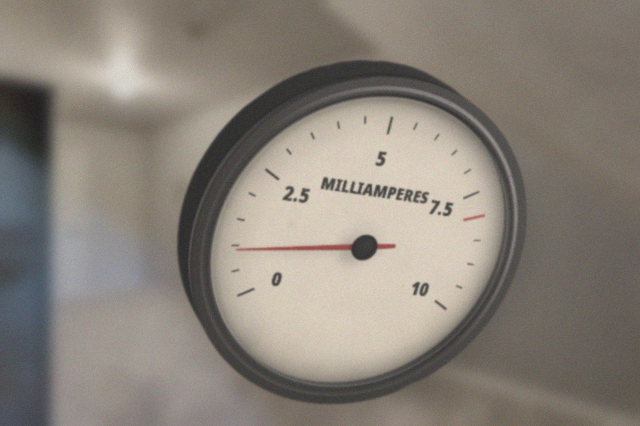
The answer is 1 mA
